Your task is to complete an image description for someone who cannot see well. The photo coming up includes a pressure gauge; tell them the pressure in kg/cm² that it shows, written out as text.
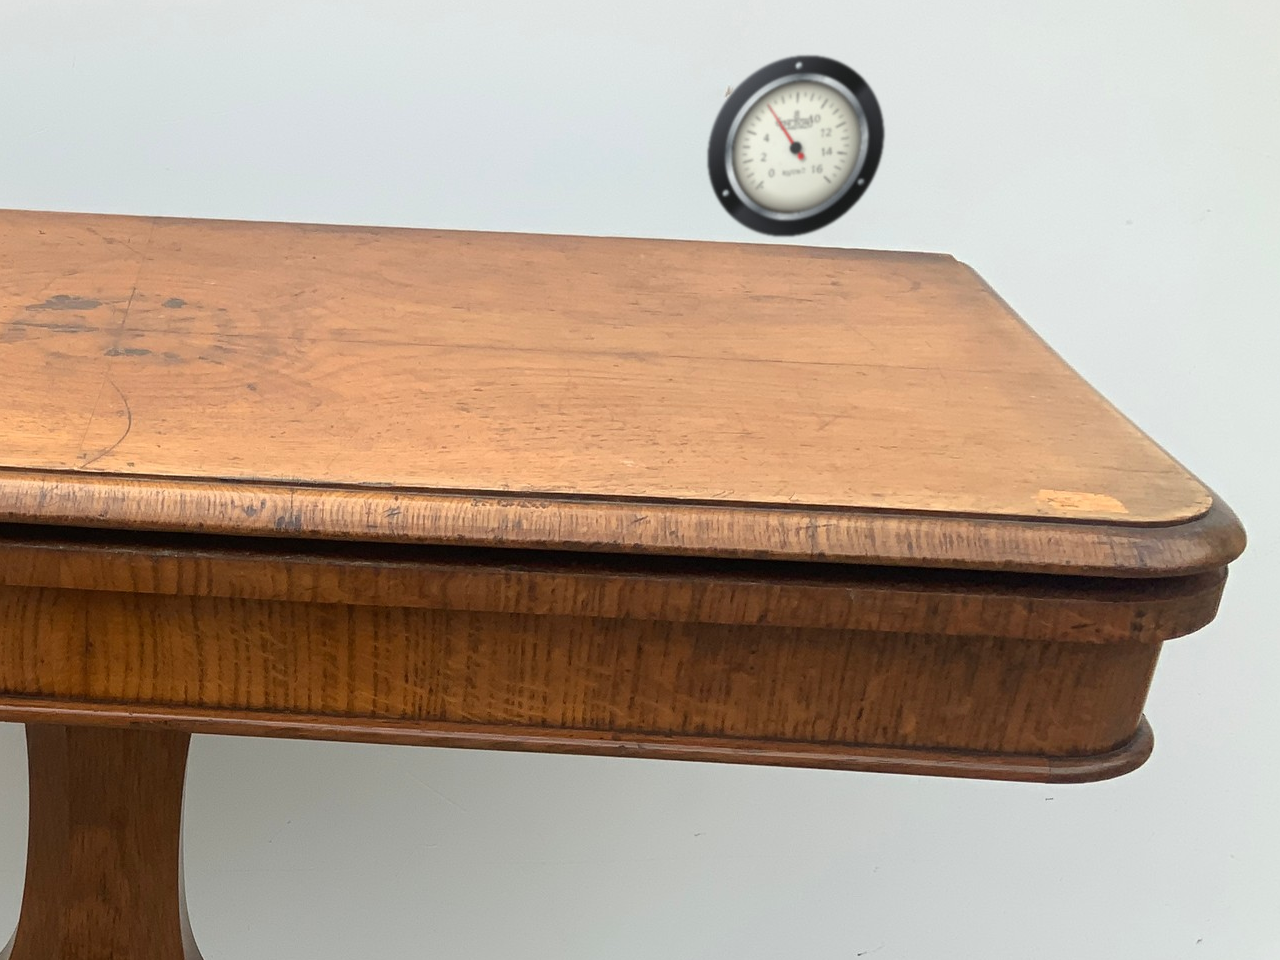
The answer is 6 kg/cm²
